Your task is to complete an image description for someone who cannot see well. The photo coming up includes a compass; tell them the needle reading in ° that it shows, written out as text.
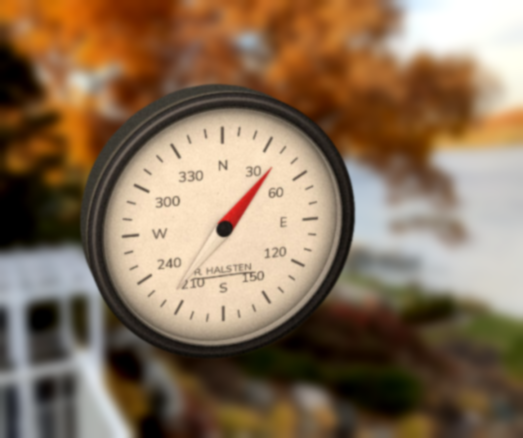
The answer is 40 °
